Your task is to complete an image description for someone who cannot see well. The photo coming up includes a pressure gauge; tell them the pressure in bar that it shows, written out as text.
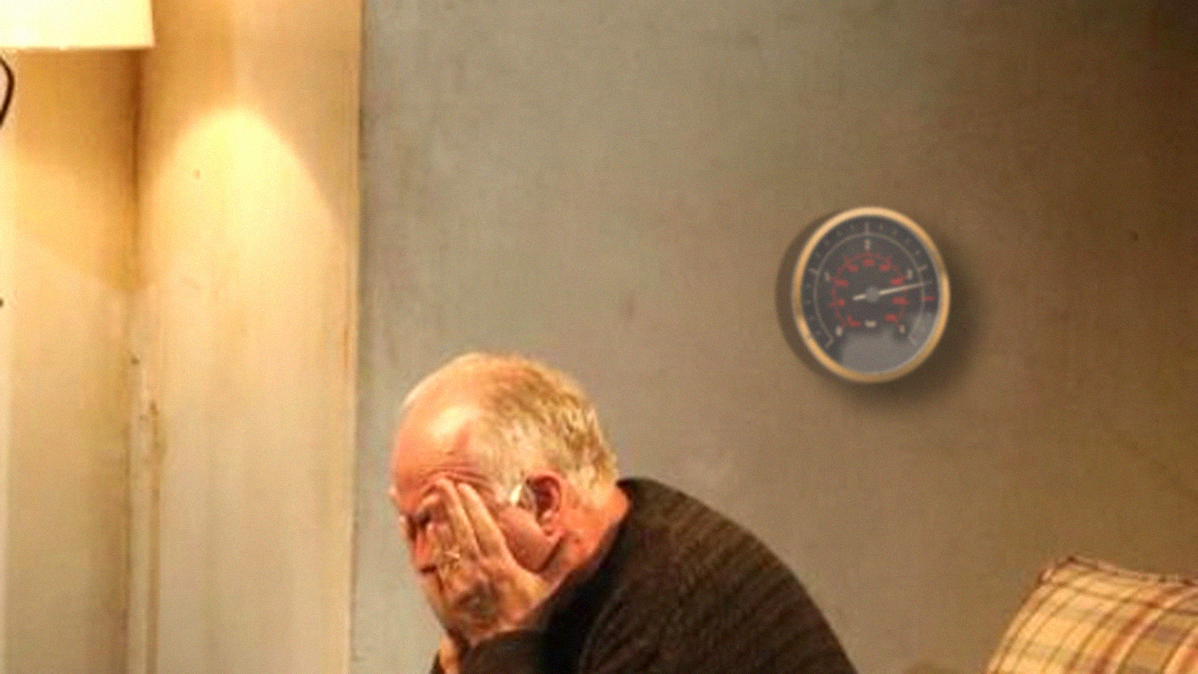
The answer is 3.2 bar
